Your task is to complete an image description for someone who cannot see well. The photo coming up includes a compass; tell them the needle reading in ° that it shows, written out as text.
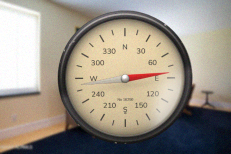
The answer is 82.5 °
